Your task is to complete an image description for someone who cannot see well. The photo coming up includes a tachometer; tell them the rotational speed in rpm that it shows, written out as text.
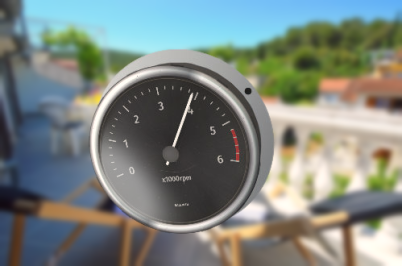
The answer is 3900 rpm
